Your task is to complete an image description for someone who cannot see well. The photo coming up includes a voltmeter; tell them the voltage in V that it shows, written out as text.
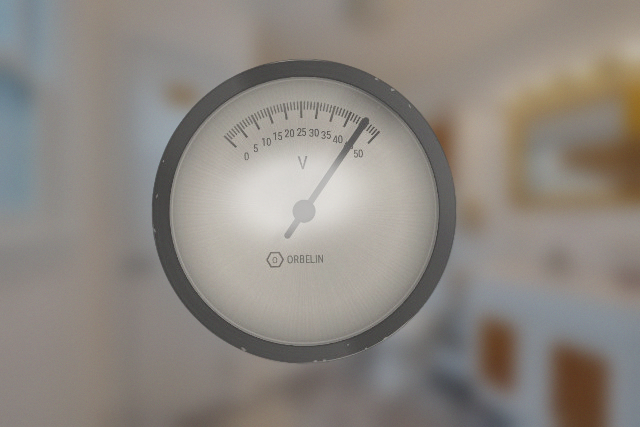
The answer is 45 V
